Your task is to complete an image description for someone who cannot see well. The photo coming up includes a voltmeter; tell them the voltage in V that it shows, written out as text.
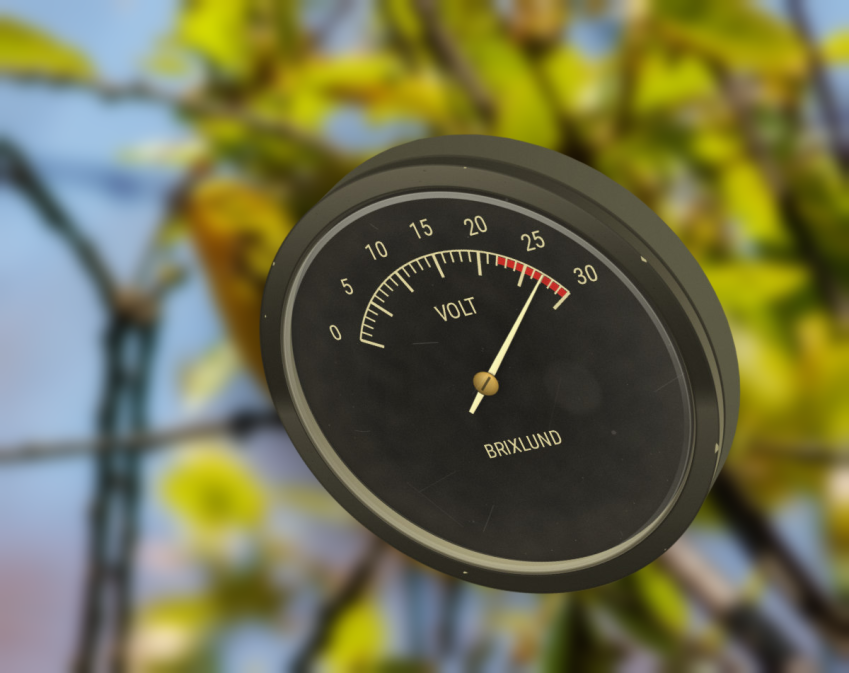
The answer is 27 V
